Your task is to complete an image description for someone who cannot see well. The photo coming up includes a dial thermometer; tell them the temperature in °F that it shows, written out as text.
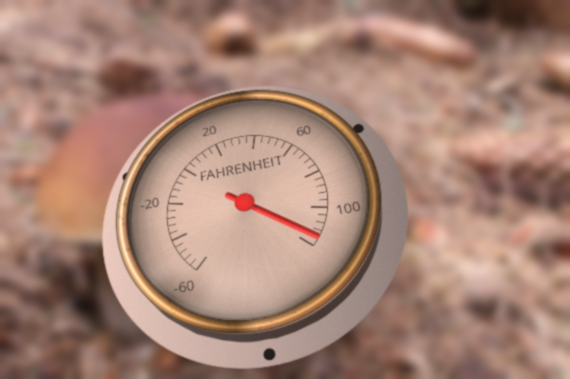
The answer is 116 °F
